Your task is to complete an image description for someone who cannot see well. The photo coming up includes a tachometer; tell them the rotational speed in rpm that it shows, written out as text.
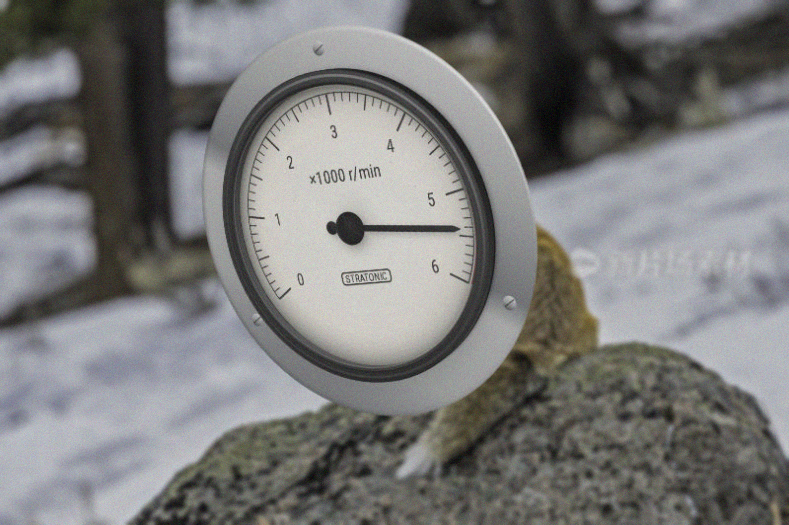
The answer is 5400 rpm
